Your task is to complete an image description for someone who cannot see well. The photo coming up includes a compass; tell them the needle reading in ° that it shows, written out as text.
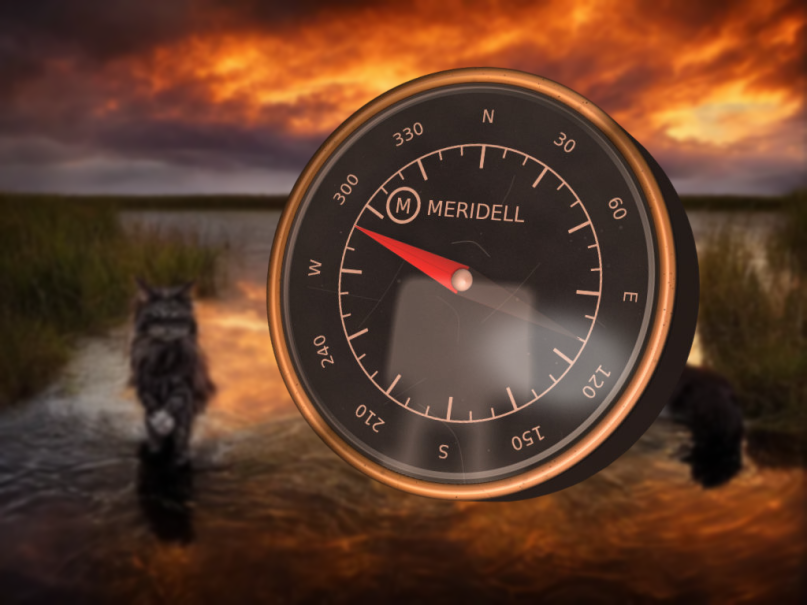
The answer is 290 °
